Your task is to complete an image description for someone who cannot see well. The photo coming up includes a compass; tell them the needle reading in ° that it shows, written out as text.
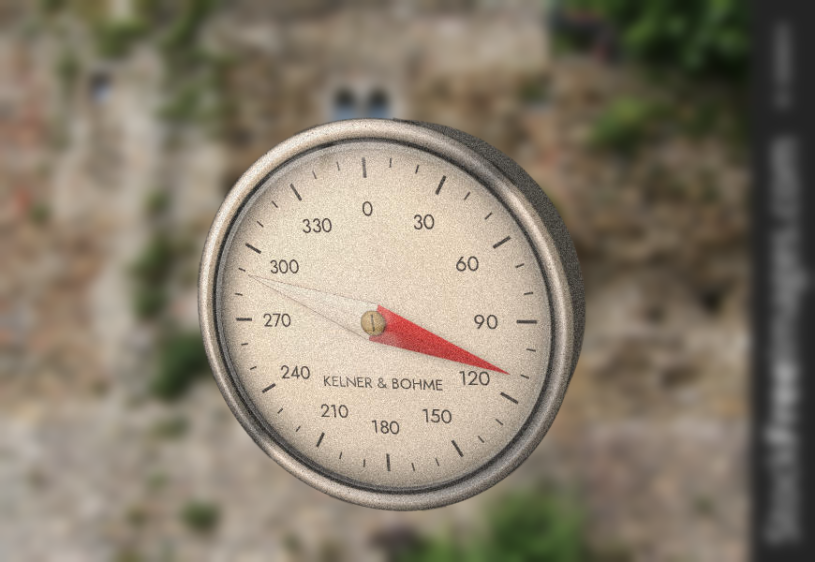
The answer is 110 °
